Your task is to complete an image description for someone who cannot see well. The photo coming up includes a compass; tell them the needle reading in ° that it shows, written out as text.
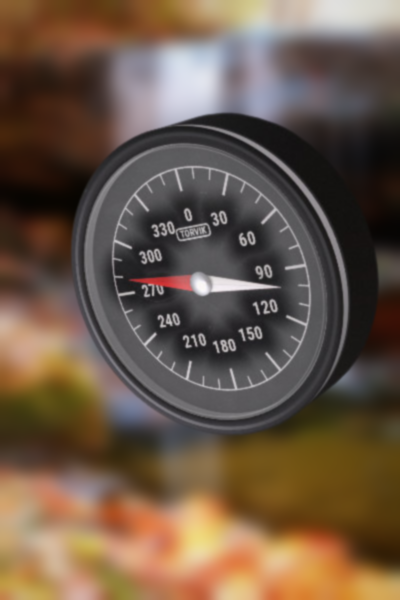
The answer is 280 °
